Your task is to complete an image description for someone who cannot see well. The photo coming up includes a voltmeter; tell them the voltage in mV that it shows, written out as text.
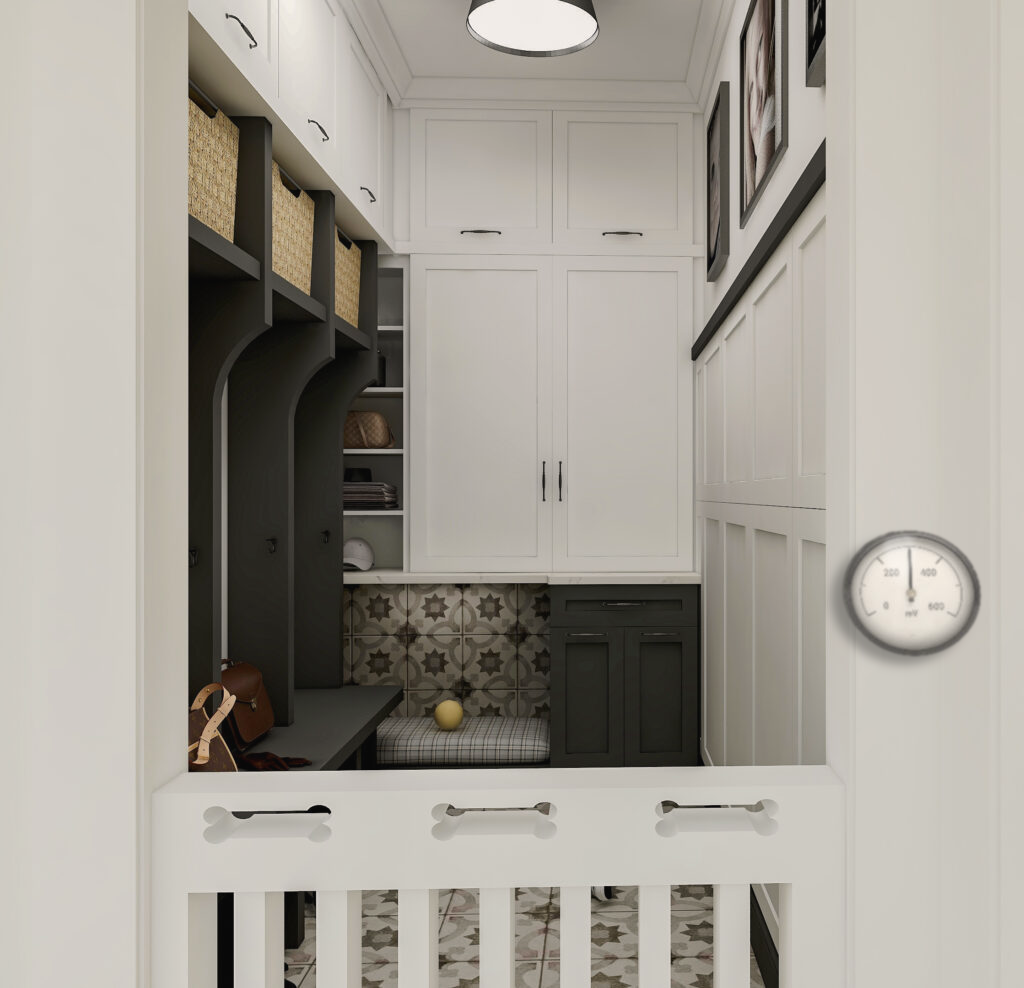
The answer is 300 mV
